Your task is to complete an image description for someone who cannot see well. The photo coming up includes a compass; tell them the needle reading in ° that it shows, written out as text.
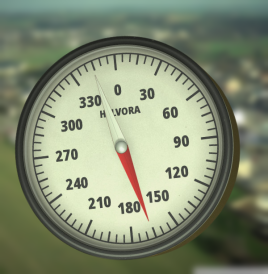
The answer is 165 °
